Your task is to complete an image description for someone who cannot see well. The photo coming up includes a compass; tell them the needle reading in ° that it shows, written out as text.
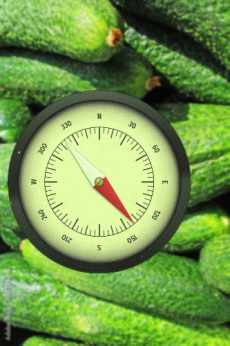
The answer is 140 °
